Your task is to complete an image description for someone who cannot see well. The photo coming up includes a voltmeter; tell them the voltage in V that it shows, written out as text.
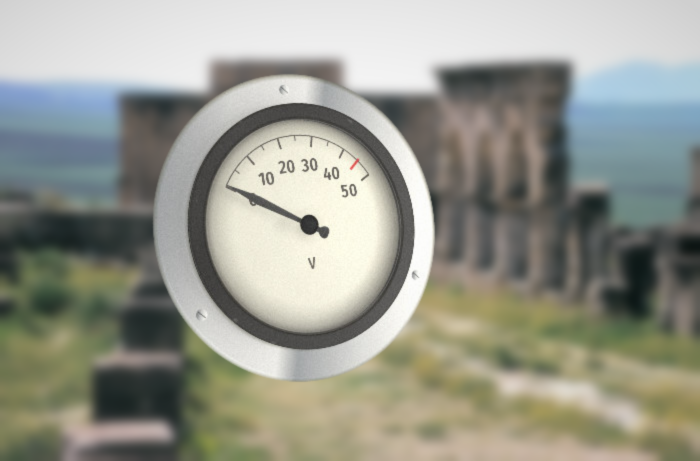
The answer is 0 V
